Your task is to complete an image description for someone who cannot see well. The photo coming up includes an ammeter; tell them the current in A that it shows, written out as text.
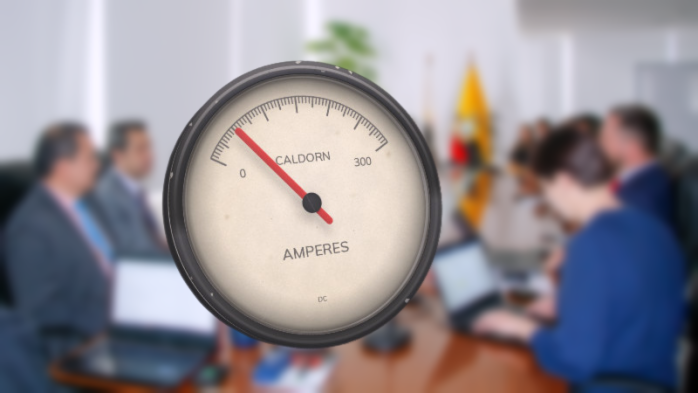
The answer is 50 A
